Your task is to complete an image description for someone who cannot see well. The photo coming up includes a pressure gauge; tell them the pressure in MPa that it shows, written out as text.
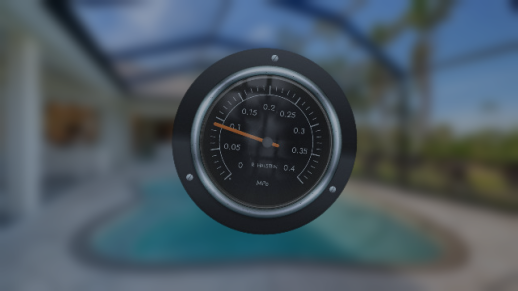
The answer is 0.09 MPa
